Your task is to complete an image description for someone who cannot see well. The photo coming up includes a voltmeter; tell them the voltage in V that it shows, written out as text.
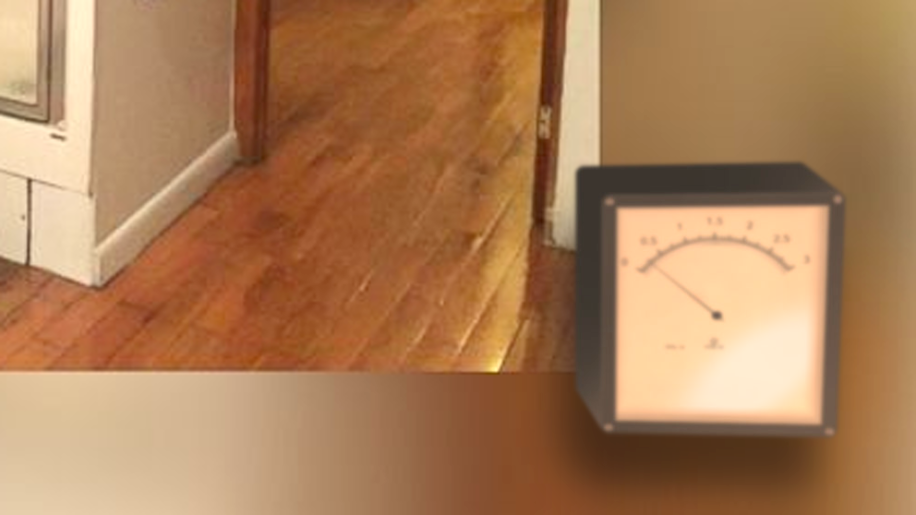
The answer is 0.25 V
